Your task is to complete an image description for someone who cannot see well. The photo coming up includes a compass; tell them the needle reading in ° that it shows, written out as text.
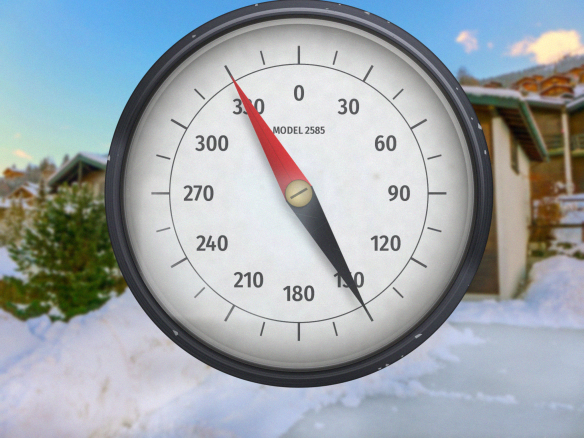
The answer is 330 °
